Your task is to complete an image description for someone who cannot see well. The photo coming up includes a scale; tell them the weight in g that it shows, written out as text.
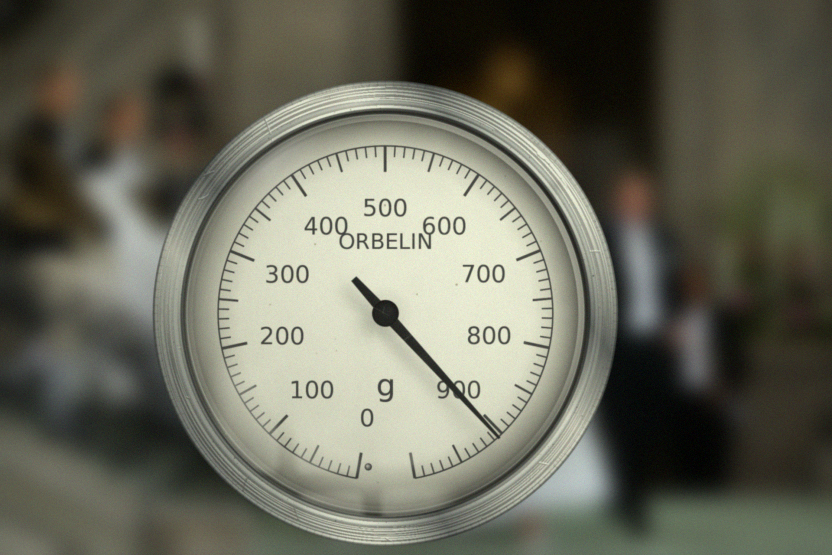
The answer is 905 g
